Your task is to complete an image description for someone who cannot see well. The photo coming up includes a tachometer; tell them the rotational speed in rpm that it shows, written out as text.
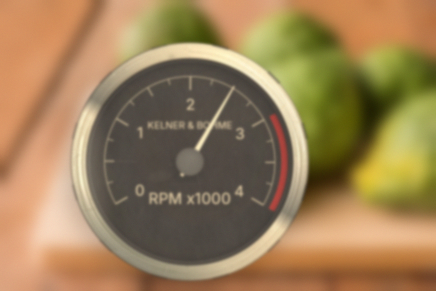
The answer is 2500 rpm
